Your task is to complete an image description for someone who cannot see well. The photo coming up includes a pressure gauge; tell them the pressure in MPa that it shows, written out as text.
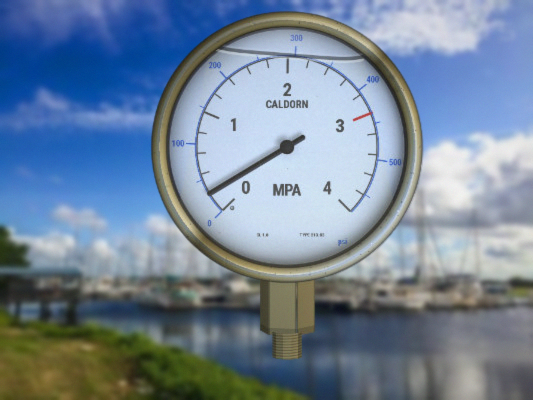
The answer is 0.2 MPa
